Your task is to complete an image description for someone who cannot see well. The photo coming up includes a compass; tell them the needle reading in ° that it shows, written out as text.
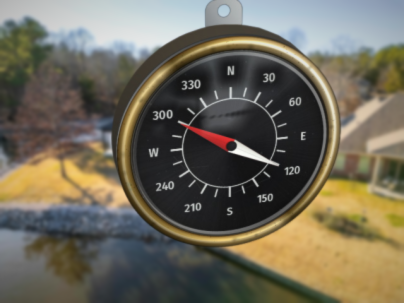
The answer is 300 °
